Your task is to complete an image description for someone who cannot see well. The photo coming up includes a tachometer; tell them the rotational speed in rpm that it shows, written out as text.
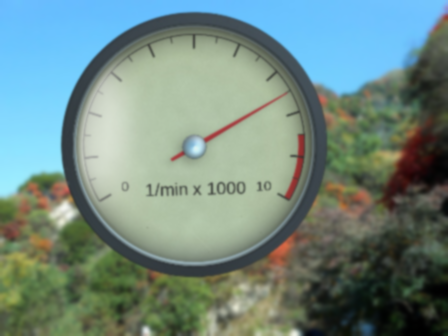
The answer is 7500 rpm
